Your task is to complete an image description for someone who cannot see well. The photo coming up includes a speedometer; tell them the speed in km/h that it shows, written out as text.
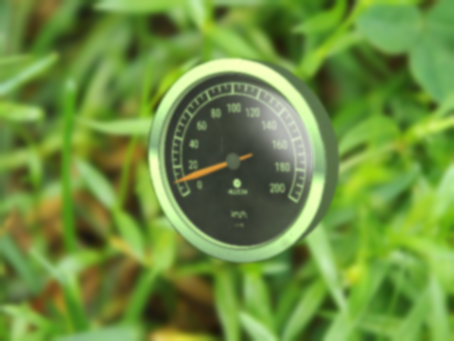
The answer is 10 km/h
